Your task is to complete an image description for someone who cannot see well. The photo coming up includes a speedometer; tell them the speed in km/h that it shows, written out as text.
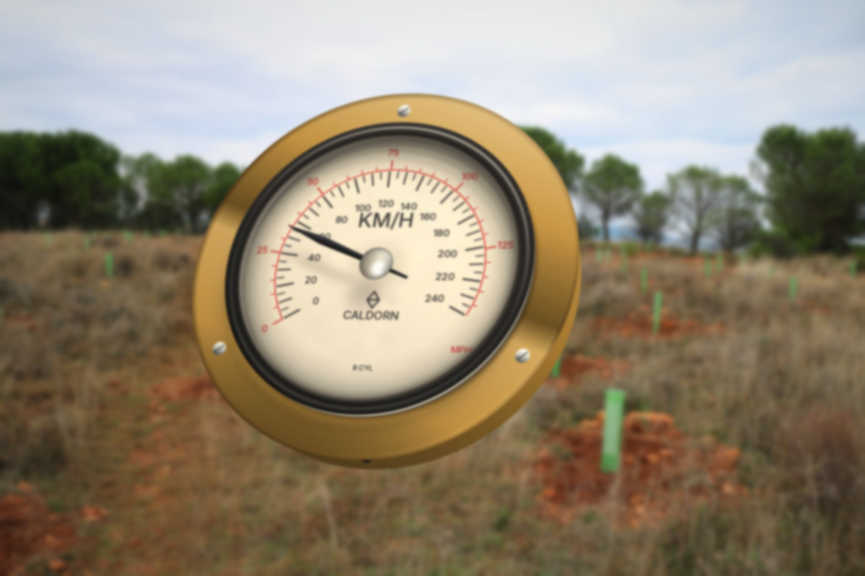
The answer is 55 km/h
